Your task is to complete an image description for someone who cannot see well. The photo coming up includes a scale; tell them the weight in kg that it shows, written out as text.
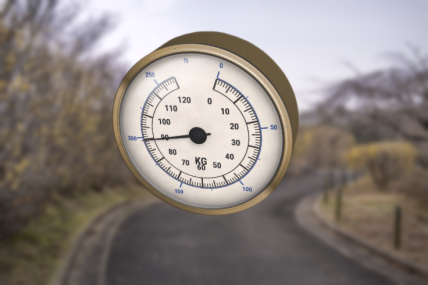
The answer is 90 kg
